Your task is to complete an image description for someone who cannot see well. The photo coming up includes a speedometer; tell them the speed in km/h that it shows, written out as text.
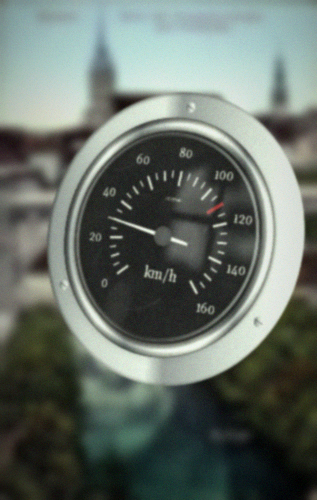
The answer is 30 km/h
